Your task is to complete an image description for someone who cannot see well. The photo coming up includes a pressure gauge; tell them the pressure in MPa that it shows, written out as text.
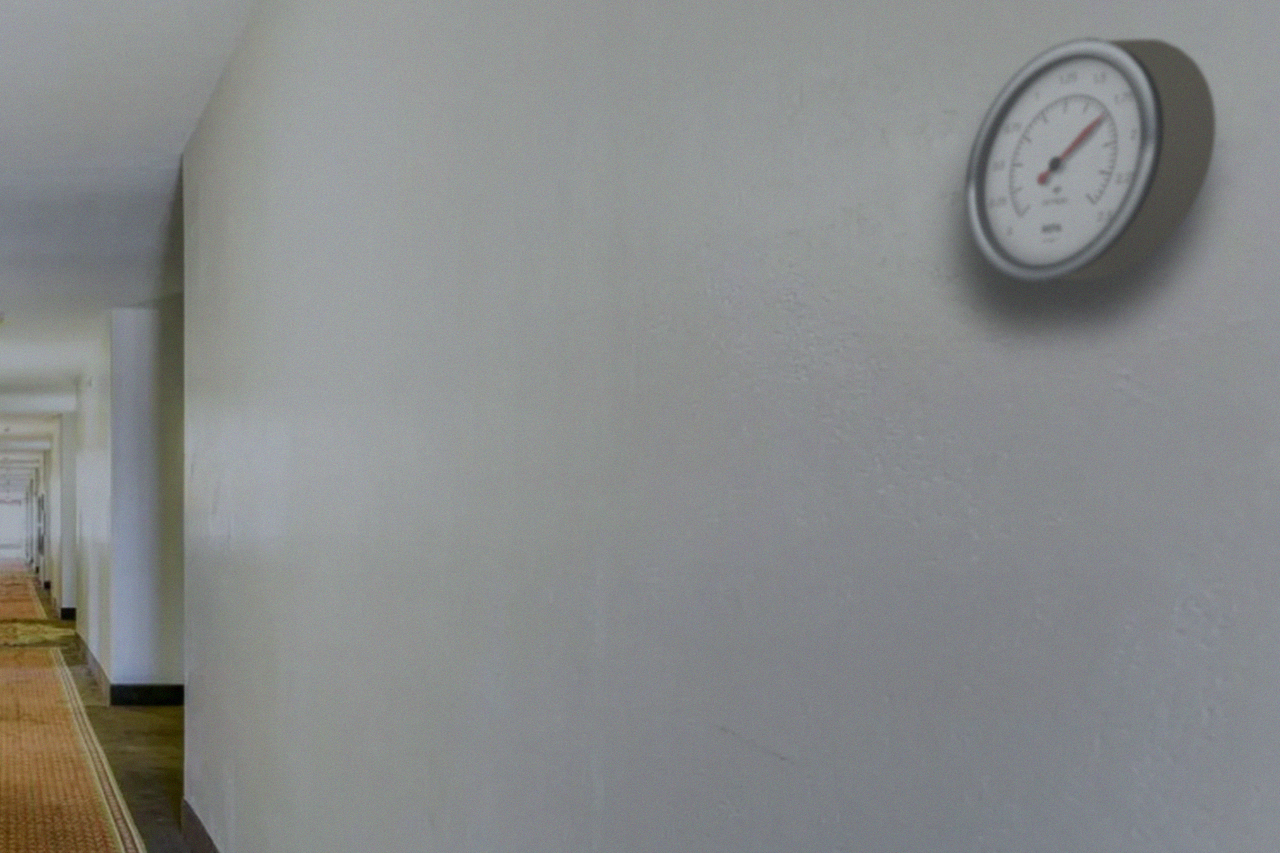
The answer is 1.75 MPa
